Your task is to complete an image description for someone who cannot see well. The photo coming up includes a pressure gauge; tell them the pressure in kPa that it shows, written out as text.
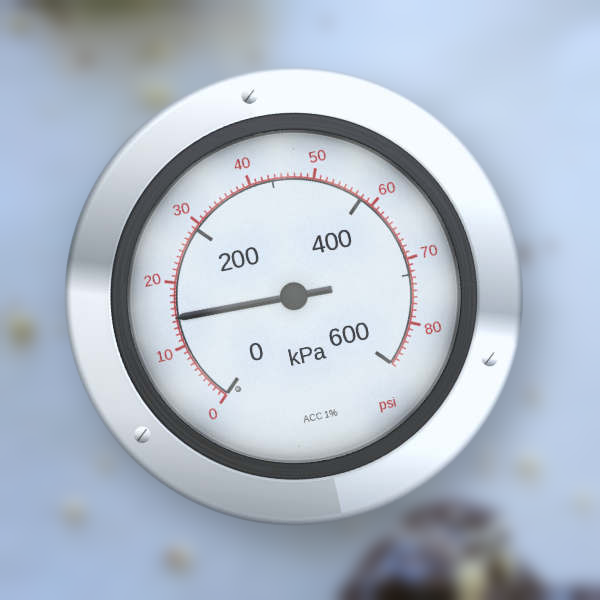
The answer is 100 kPa
